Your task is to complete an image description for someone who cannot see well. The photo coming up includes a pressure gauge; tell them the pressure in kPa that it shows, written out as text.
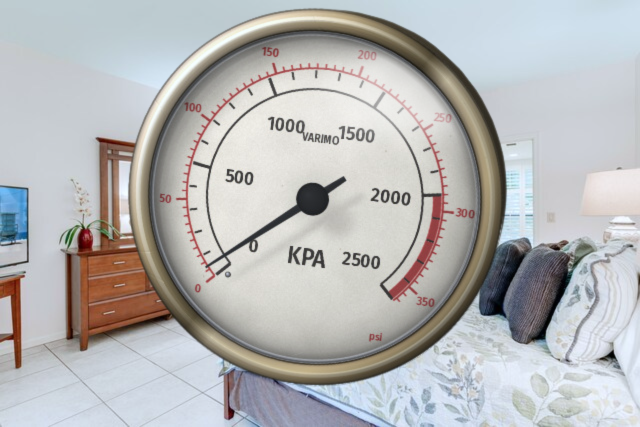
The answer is 50 kPa
